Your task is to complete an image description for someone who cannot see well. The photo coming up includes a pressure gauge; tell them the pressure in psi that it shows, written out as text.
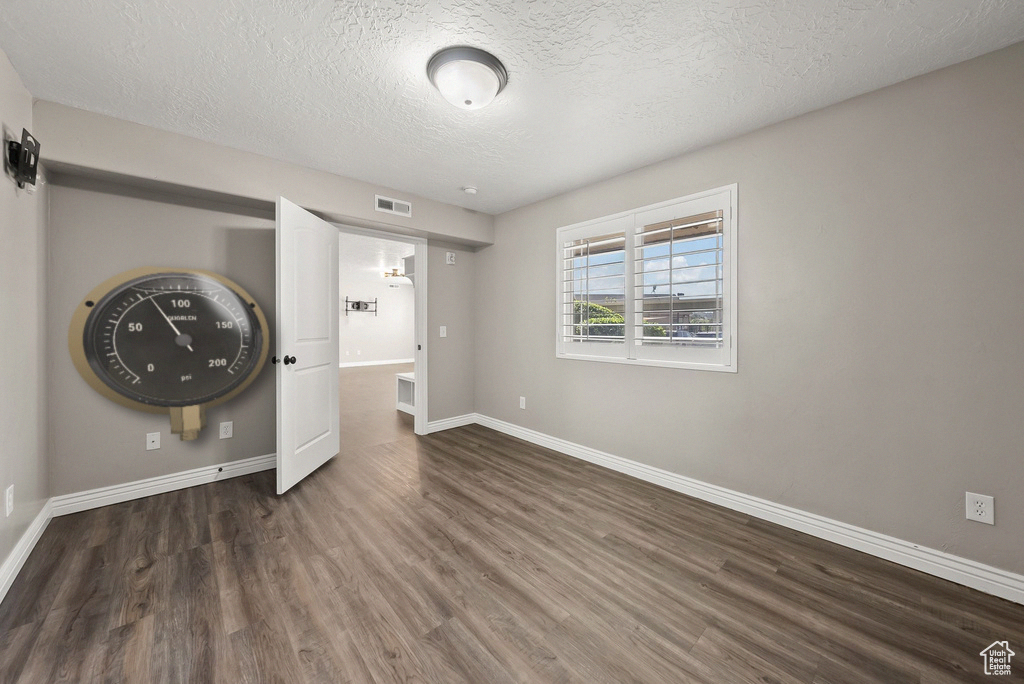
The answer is 80 psi
